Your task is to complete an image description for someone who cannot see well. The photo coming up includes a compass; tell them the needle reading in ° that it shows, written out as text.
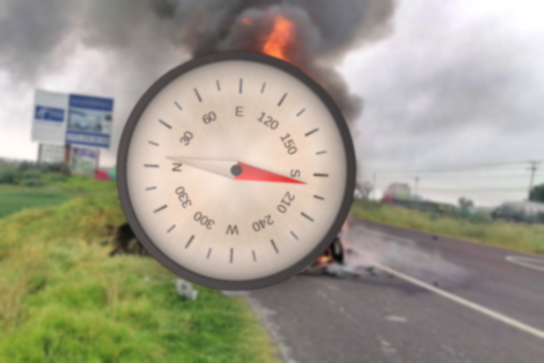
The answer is 187.5 °
